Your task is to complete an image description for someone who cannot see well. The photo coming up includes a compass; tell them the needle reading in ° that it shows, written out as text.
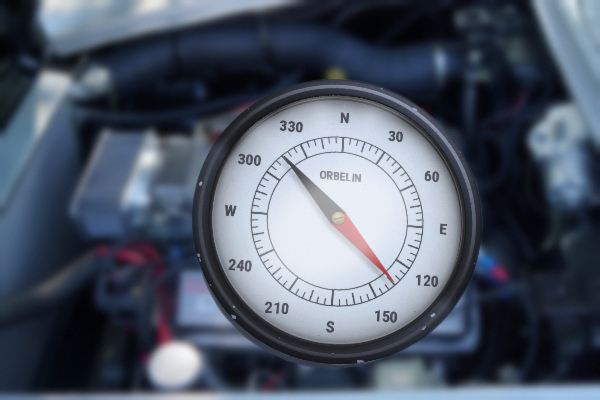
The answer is 135 °
